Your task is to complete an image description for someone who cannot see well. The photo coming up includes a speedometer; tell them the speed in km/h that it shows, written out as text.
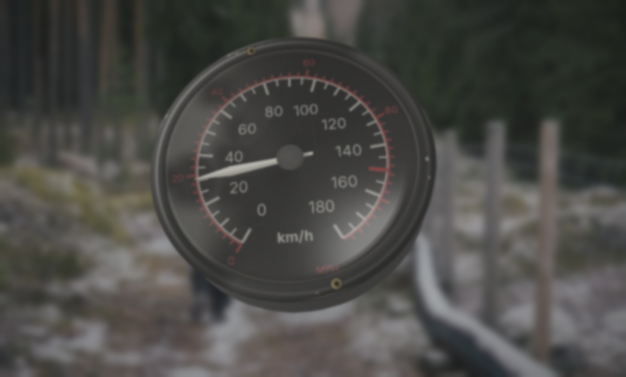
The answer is 30 km/h
